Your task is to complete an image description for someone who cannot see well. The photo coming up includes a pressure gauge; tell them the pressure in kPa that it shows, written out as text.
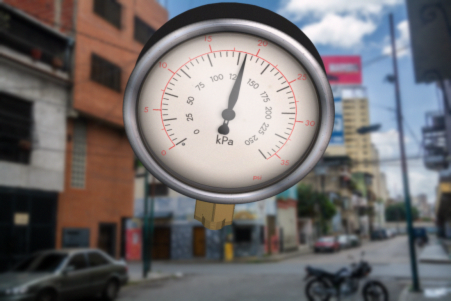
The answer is 130 kPa
